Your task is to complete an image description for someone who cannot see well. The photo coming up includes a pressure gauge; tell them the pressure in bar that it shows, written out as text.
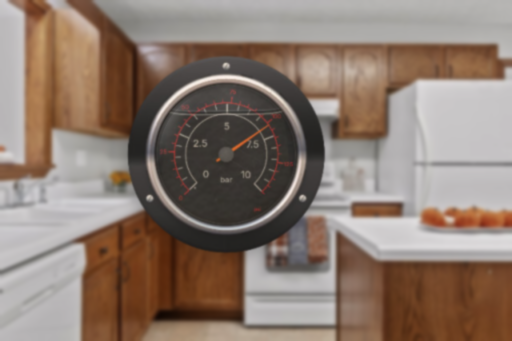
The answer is 7 bar
